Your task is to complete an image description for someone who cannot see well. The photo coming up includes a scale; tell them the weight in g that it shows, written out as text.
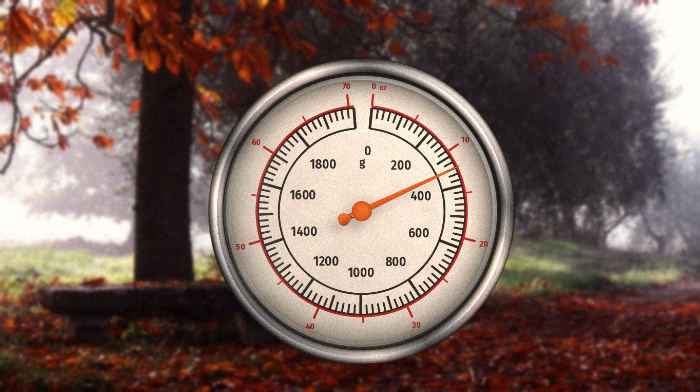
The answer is 340 g
